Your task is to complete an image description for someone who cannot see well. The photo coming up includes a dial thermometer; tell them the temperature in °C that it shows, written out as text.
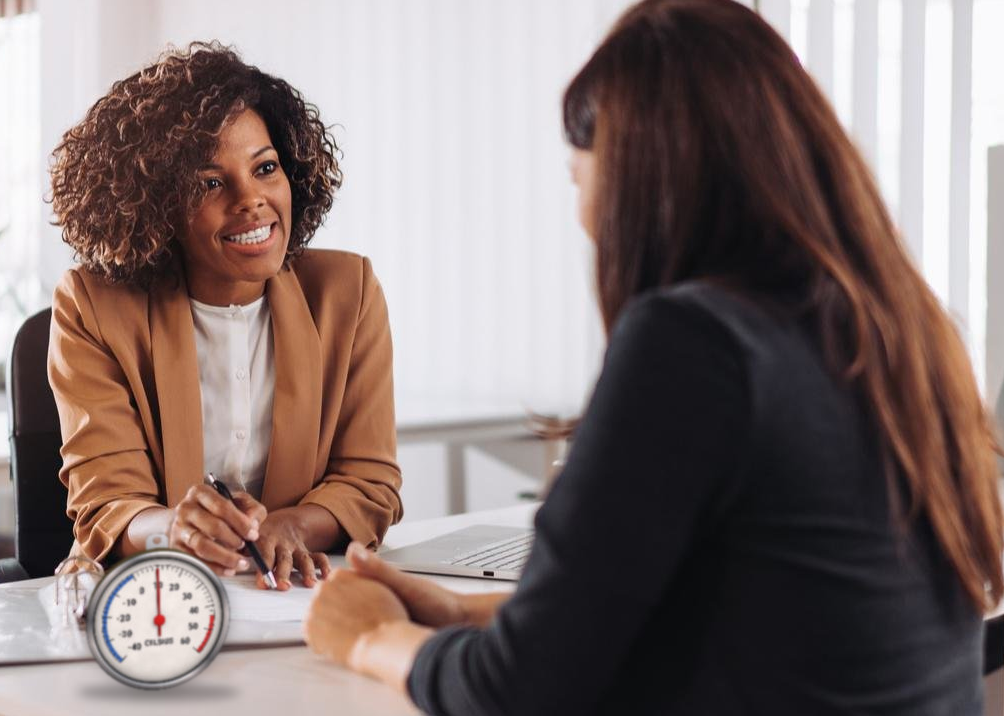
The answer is 10 °C
